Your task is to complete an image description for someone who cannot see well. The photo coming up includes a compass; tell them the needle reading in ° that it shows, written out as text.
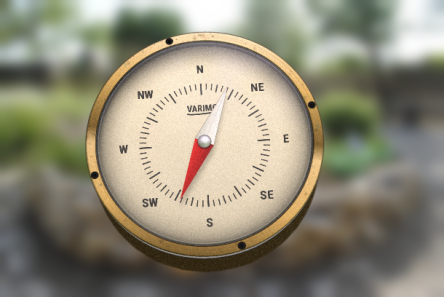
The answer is 205 °
